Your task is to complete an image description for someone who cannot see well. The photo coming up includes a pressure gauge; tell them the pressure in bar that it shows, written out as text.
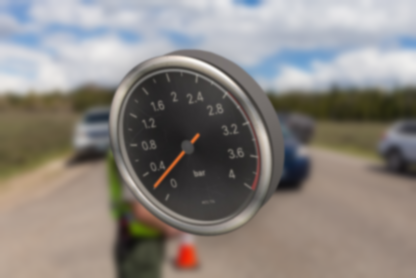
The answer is 0.2 bar
